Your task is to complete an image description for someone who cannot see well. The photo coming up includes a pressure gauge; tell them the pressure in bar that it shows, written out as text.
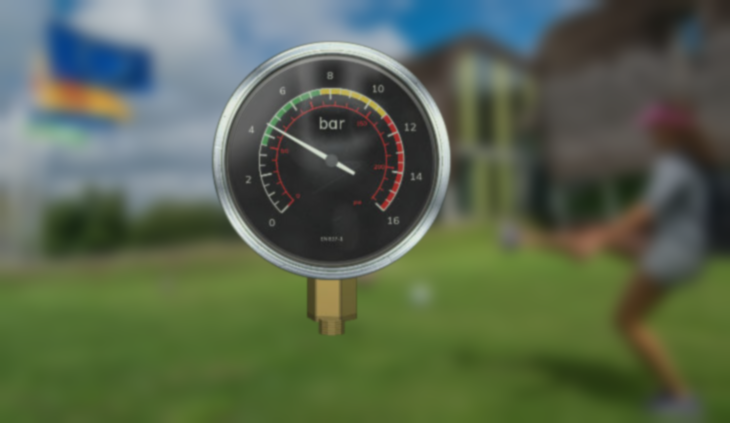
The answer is 4.5 bar
